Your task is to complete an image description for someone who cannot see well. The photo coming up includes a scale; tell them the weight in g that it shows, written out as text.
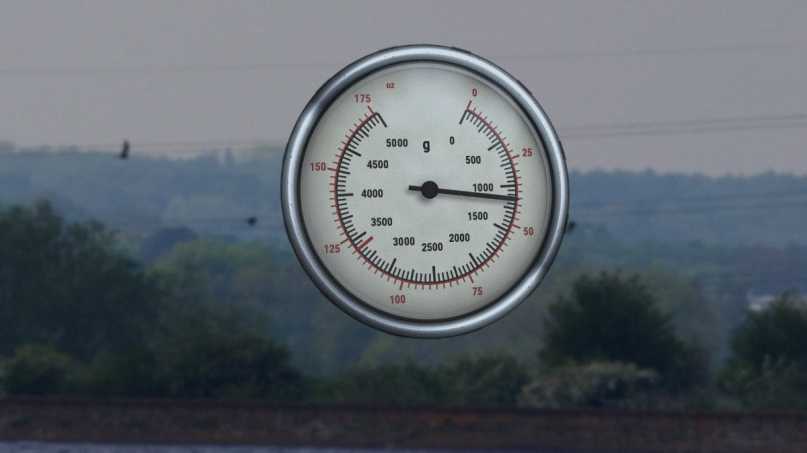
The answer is 1150 g
